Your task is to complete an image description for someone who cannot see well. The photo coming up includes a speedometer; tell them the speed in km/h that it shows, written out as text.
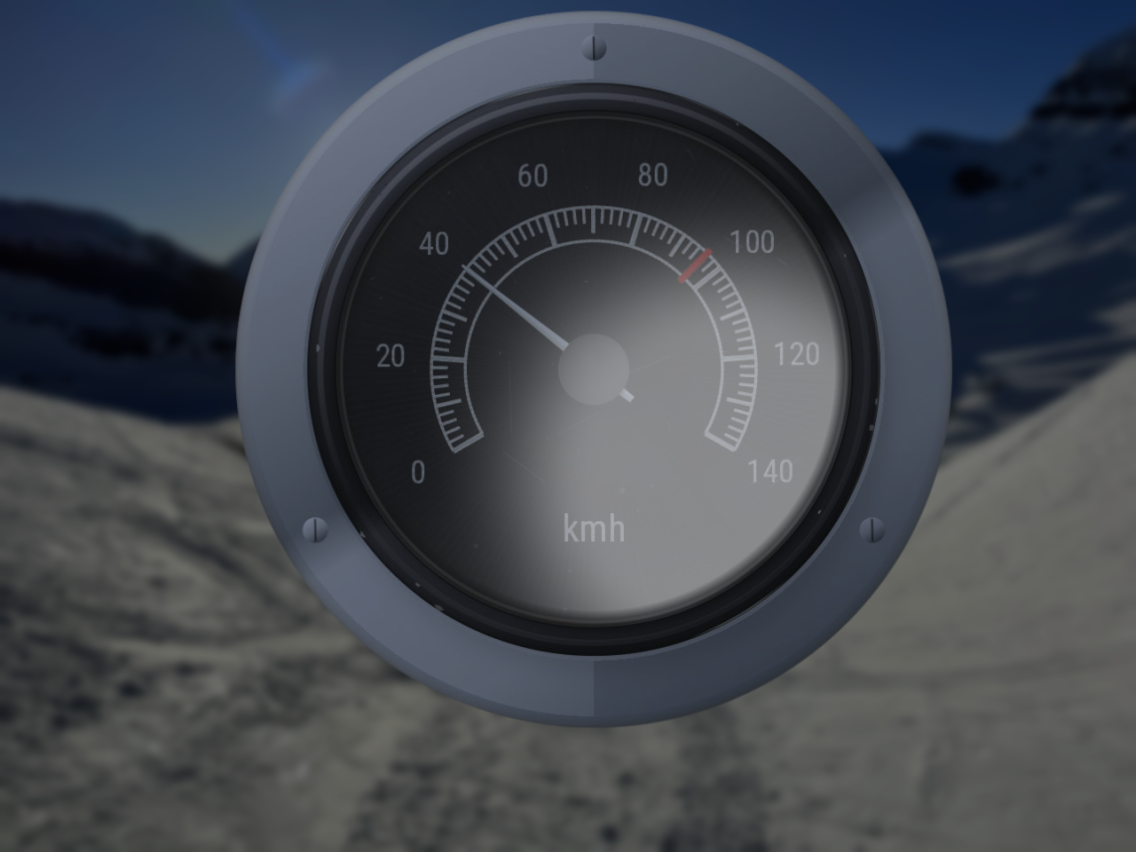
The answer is 40 km/h
